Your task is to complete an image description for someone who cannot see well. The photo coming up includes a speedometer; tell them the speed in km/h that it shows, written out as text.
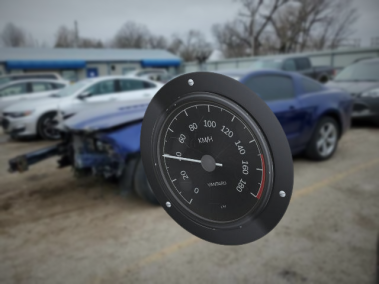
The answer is 40 km/h
